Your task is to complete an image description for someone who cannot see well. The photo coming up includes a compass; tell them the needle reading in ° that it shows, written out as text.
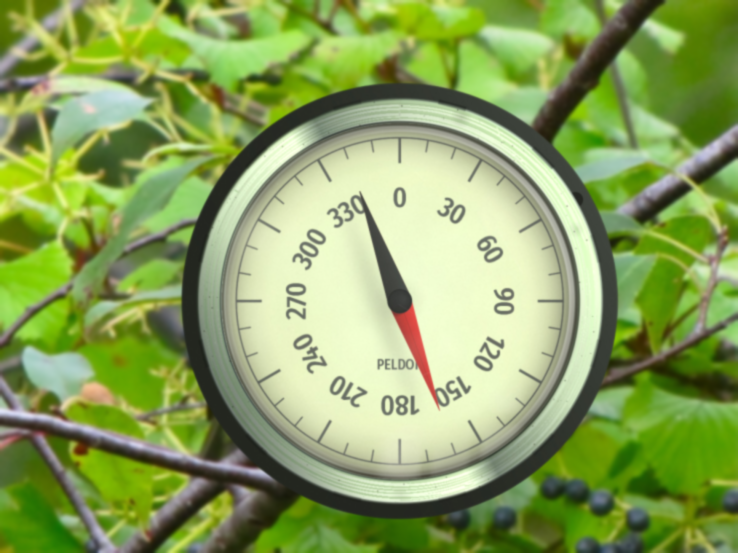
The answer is 160 °
